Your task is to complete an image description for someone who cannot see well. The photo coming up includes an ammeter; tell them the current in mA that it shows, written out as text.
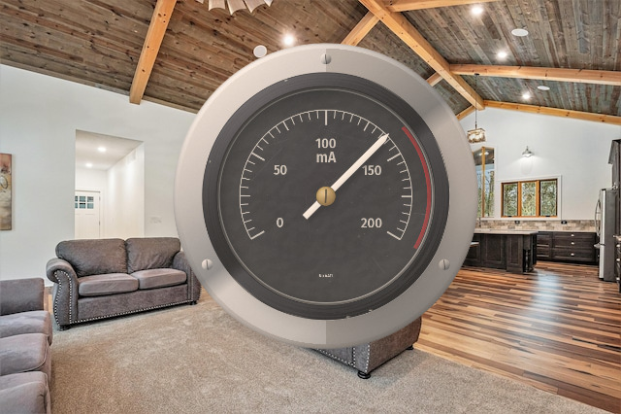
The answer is 137.5 mA
